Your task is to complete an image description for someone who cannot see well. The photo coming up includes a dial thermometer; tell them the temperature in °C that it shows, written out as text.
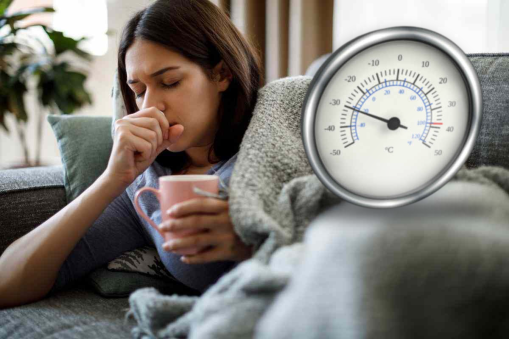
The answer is -30 °C
